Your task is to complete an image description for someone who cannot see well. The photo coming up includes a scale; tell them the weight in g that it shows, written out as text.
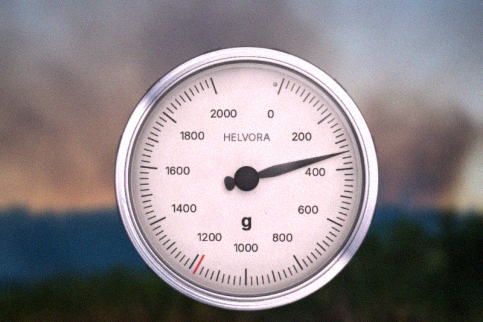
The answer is 340 g
